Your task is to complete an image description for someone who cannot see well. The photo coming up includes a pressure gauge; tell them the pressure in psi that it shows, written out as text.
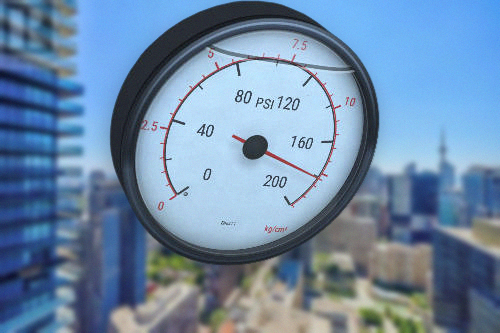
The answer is 180 psi
